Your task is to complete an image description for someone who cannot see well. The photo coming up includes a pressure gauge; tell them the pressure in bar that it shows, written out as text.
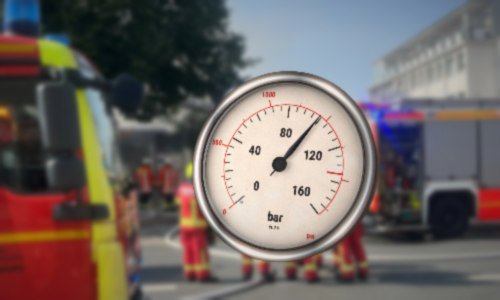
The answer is 100 bar
